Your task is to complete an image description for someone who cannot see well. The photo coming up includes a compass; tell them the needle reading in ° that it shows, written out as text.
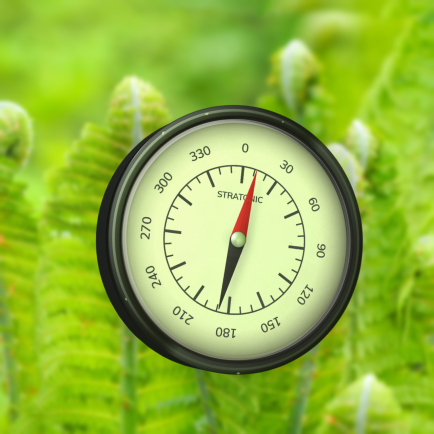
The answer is 10 °
